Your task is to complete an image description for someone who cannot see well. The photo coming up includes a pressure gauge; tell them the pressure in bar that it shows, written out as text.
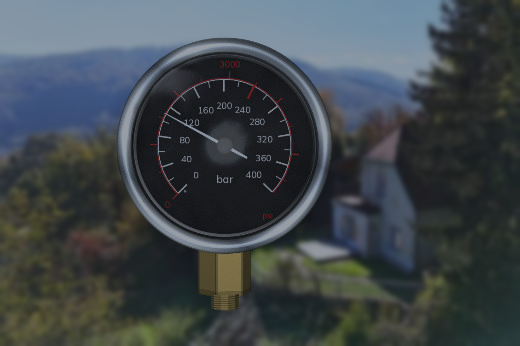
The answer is 110 bar
